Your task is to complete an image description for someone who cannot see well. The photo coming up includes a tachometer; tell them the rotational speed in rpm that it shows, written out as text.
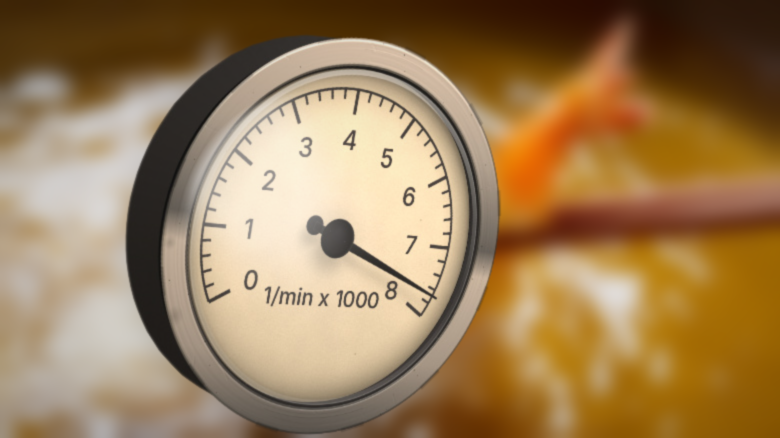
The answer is 7700 rpm
